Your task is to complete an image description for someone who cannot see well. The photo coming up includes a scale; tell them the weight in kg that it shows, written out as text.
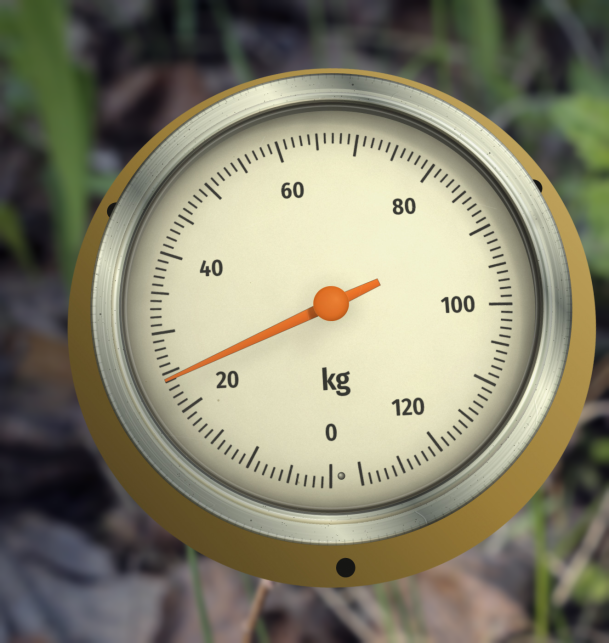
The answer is 24 kg
